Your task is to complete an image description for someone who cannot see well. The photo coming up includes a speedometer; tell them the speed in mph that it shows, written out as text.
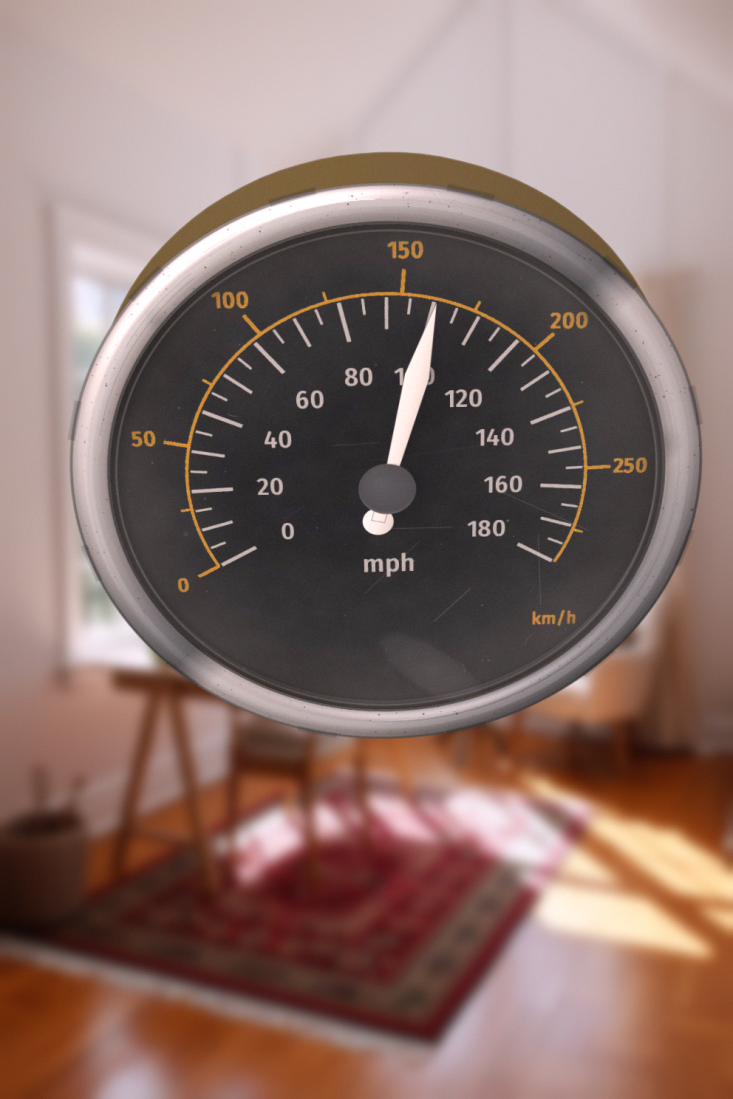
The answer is 100 mph
